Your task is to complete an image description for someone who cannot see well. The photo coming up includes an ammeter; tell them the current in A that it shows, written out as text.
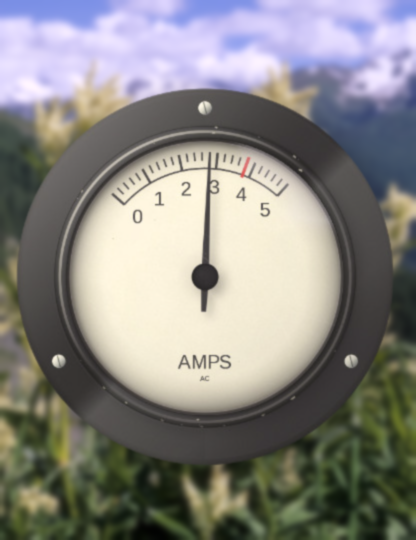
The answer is 2.8 A
